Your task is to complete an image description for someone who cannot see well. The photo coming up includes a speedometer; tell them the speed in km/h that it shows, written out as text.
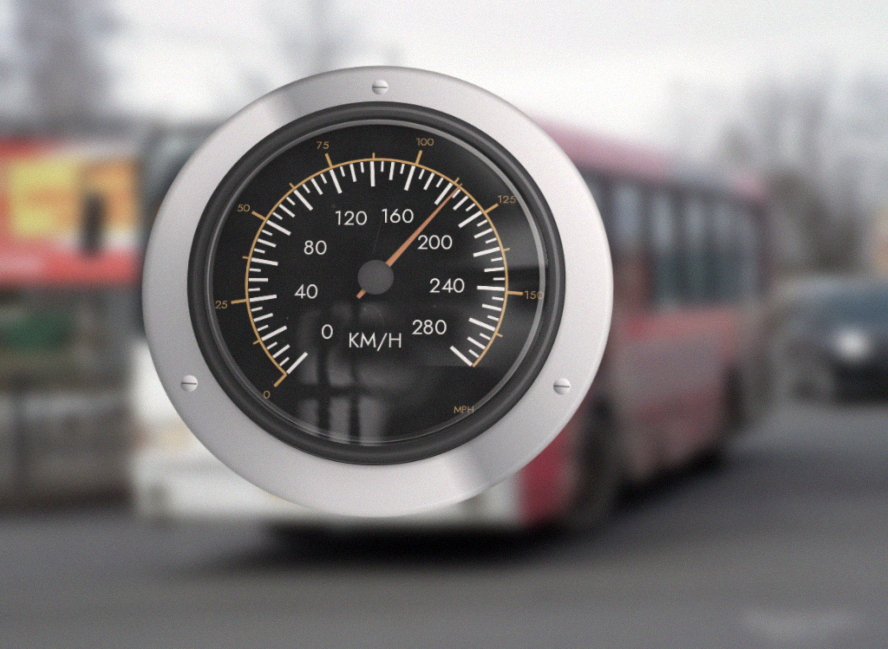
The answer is 185 km/h
